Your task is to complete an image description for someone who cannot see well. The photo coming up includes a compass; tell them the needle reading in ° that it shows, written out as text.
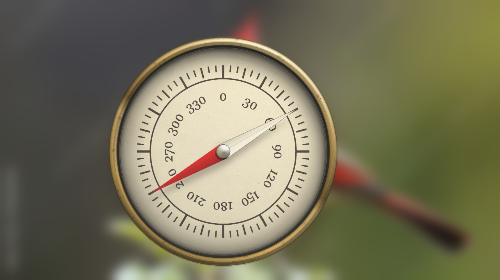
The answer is 240 °
